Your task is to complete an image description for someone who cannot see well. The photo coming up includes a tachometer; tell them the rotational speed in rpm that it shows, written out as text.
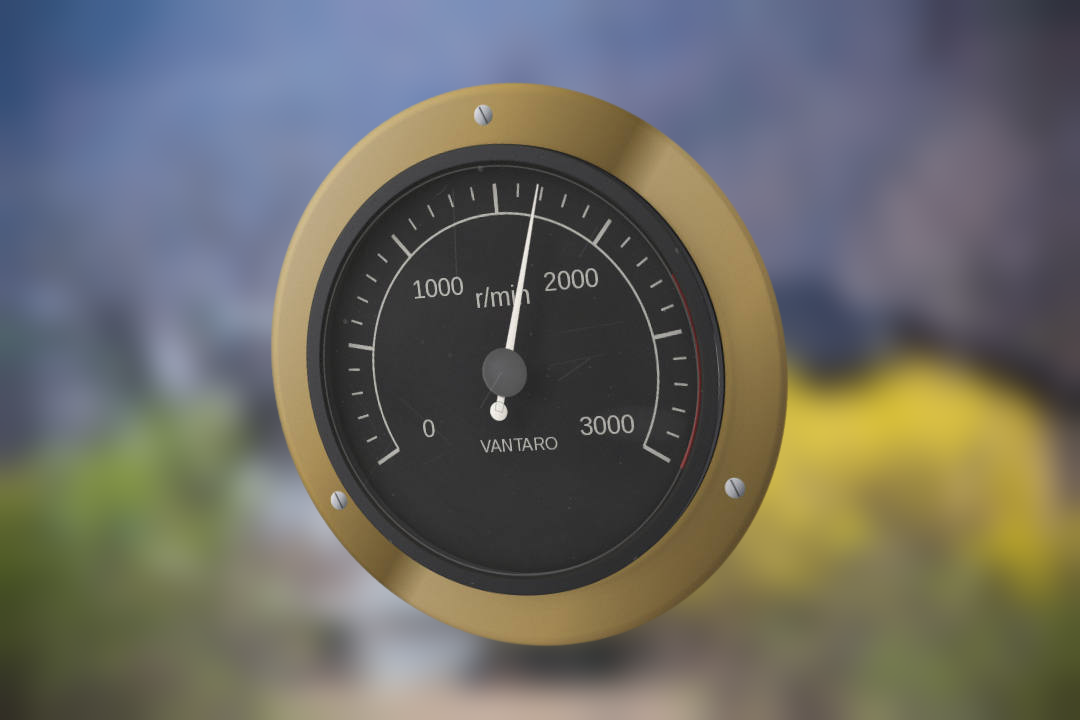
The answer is 1700 rpm
